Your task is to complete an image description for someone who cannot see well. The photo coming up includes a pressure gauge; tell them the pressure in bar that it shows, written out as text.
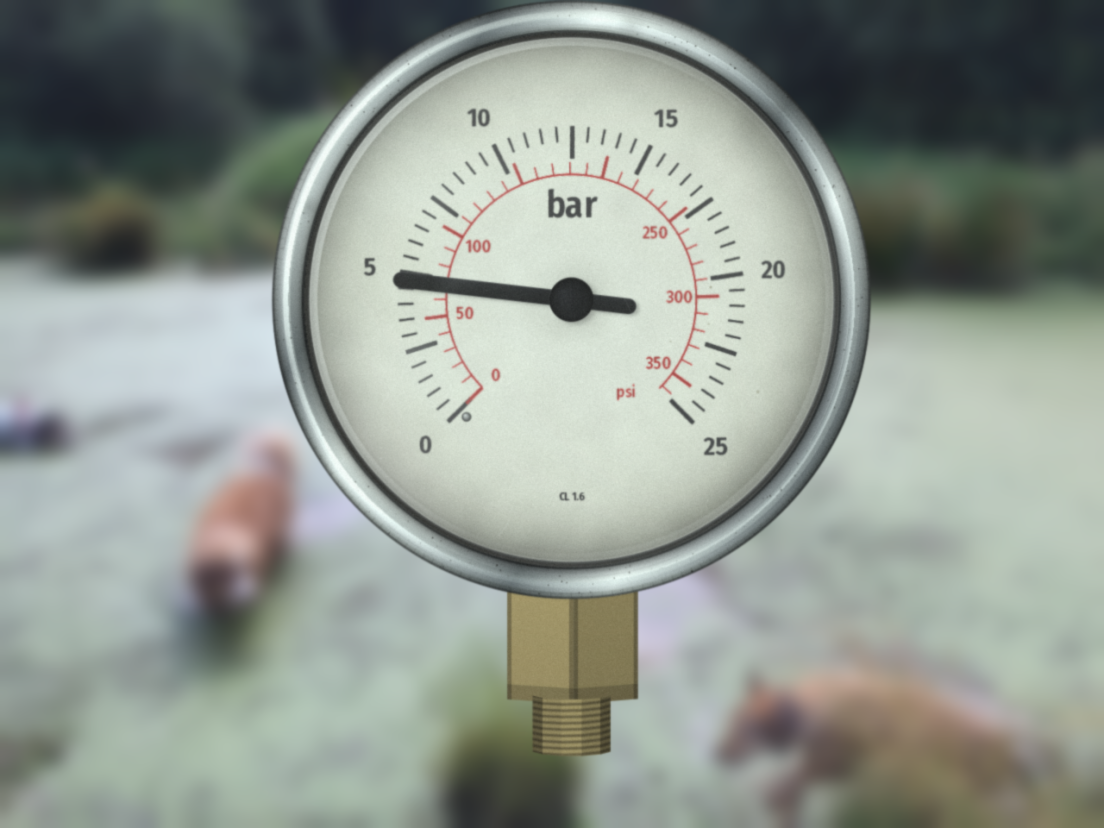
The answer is 4.75 bar
